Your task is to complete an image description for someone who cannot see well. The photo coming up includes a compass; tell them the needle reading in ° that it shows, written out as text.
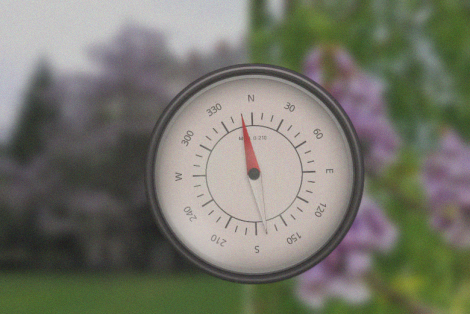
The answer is 350 °
